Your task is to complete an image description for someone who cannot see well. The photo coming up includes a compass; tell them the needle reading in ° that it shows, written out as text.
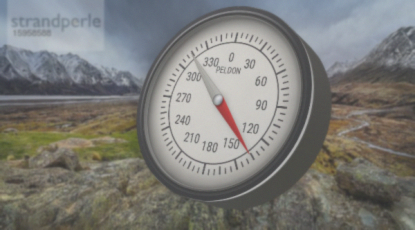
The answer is 135 °
